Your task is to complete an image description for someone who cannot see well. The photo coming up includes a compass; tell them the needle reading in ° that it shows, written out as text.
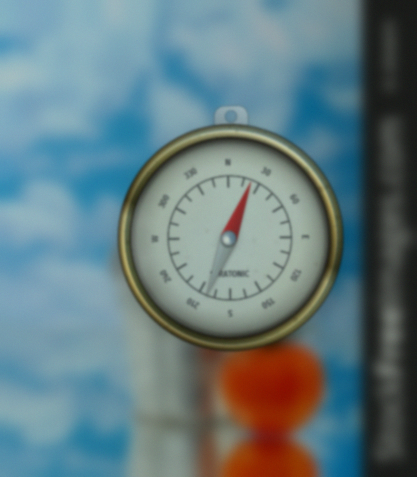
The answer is 22.5 °
